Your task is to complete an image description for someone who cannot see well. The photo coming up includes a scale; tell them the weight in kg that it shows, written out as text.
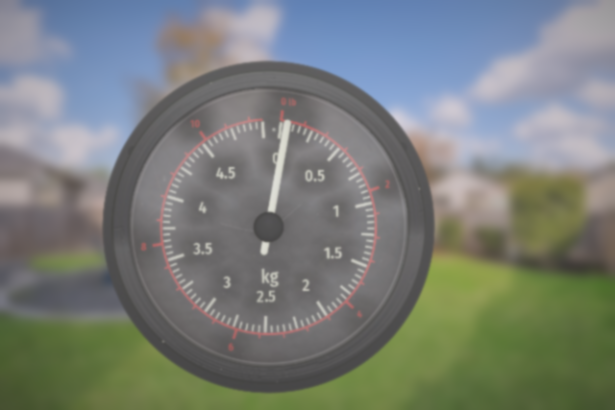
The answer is 0.05 kg
